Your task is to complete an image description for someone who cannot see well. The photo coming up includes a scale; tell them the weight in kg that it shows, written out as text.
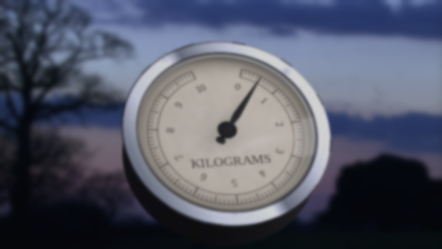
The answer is 0.5 kg
